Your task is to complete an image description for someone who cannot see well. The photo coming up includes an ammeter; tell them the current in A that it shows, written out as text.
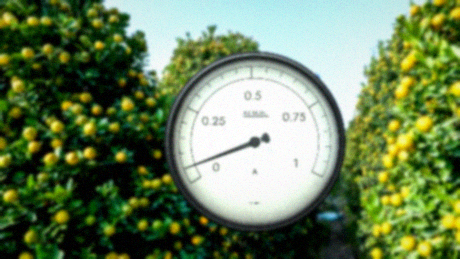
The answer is 0.05 A
